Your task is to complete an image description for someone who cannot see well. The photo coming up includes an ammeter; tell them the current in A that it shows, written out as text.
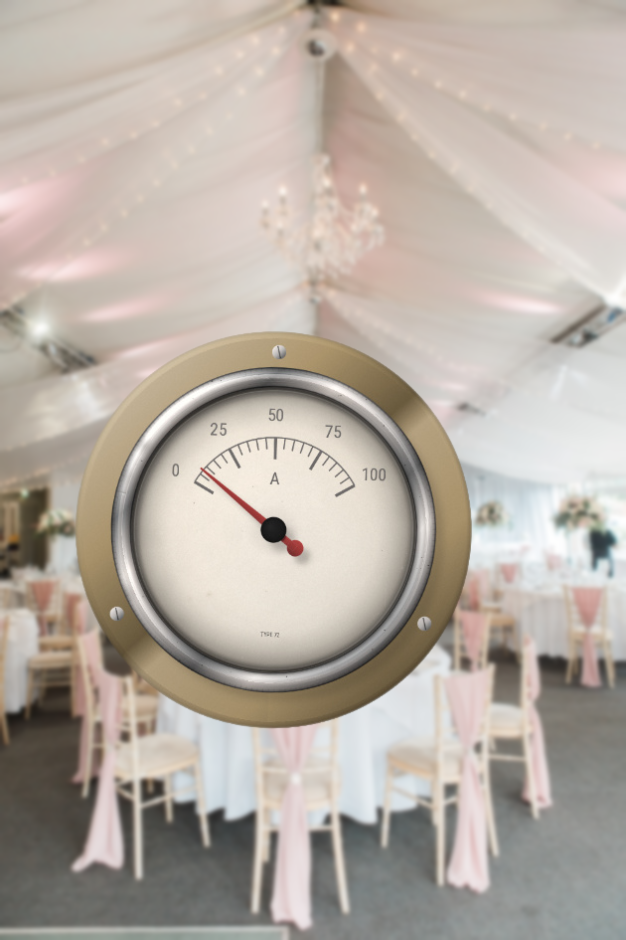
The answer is 7.5 A
